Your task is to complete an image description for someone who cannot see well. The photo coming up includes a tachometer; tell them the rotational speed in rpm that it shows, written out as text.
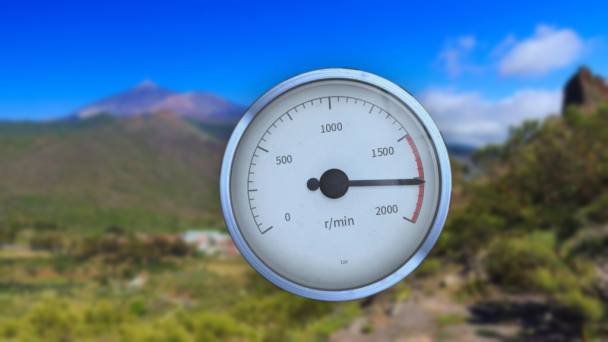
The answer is 1775 rpm
